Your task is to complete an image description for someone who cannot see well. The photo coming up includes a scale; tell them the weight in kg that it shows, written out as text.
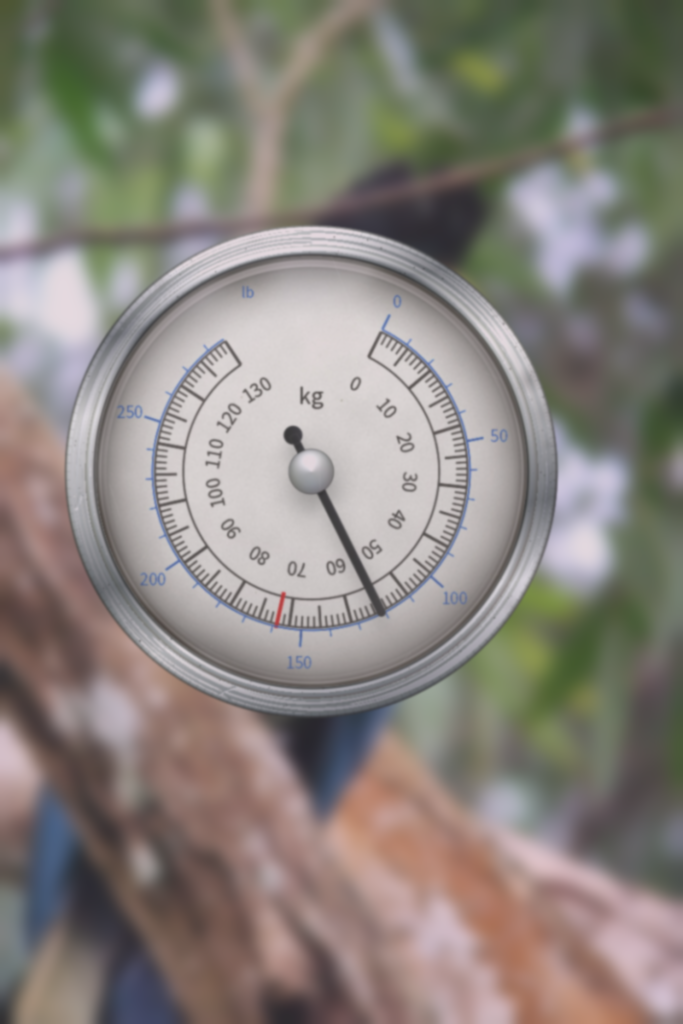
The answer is 55 kg
